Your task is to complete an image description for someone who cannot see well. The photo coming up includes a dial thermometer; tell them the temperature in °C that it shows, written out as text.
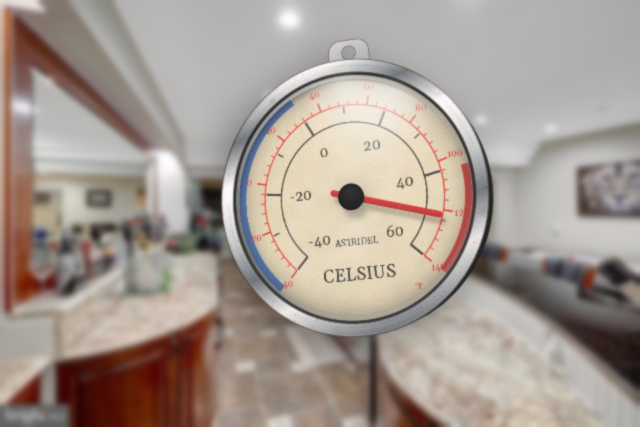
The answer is 50 °C
